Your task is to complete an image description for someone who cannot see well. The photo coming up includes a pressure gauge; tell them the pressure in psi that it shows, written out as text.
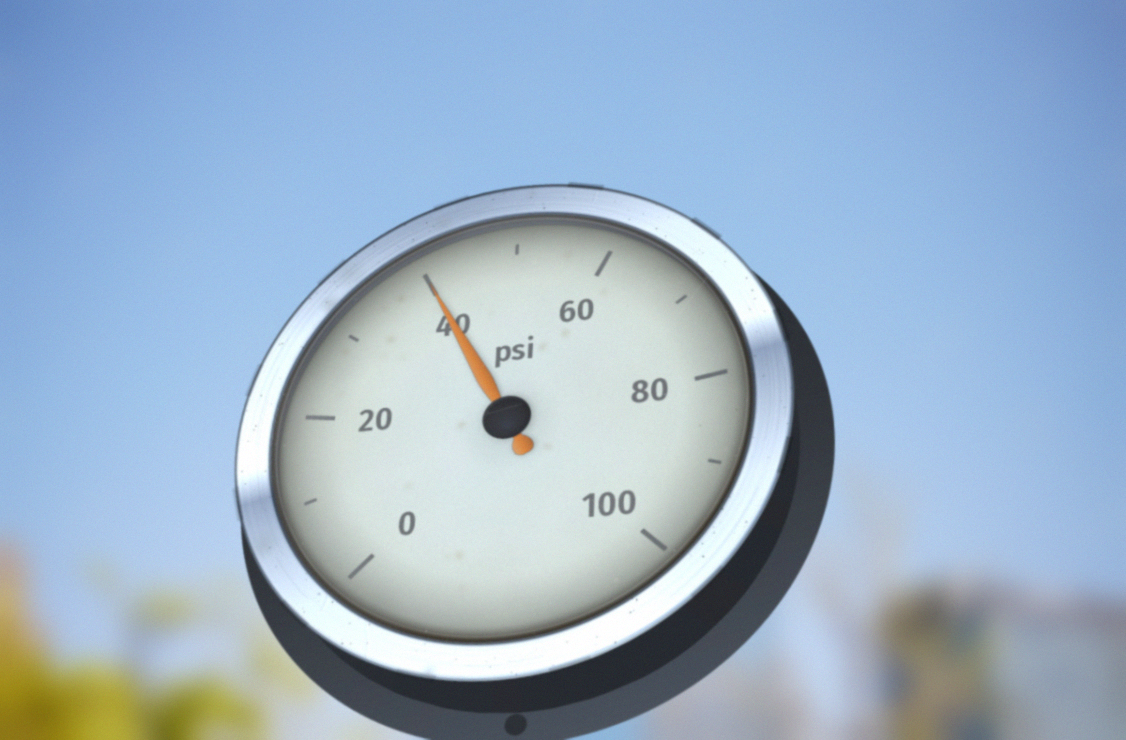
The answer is 40 psi
